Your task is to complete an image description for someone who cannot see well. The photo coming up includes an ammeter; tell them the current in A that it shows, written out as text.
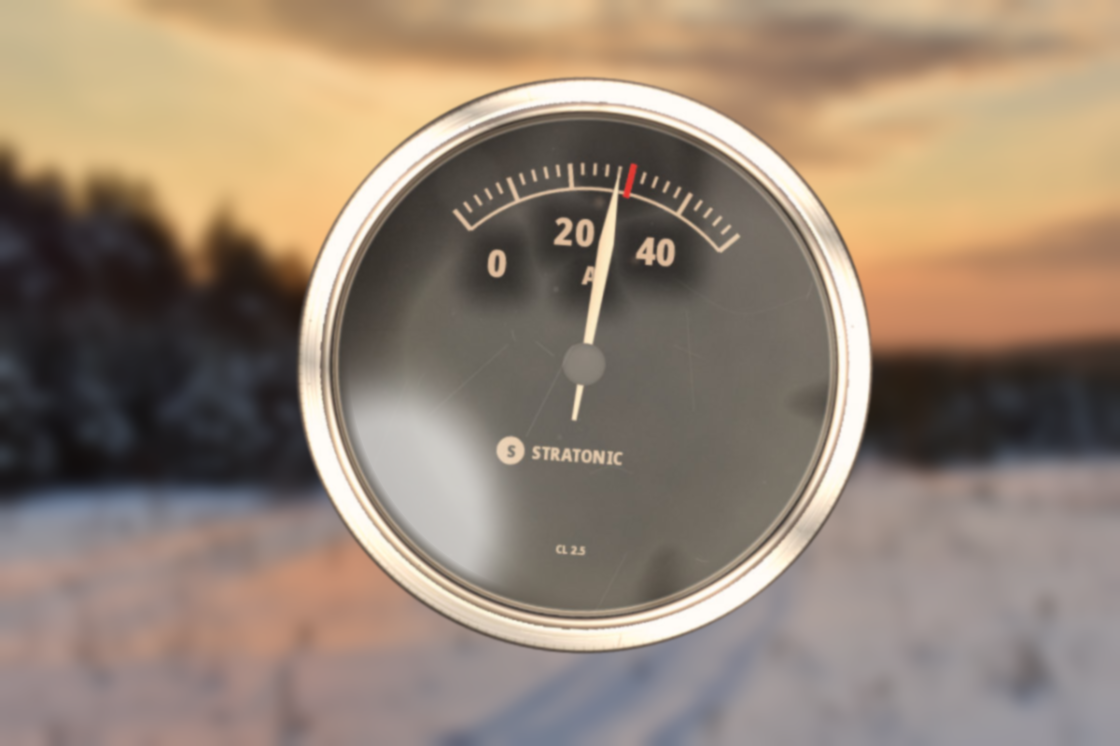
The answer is 28 A
